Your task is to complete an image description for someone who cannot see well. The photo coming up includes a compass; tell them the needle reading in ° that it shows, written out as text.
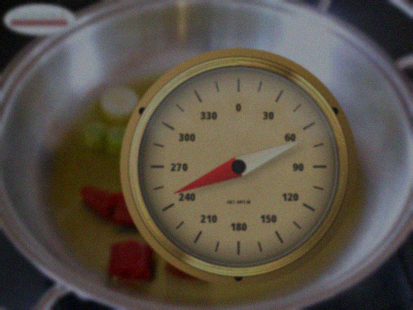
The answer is 247.5 °
